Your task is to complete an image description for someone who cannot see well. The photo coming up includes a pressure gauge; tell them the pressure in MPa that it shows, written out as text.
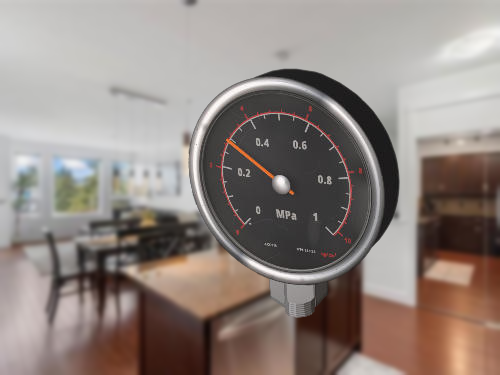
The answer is 0.3 MPa
